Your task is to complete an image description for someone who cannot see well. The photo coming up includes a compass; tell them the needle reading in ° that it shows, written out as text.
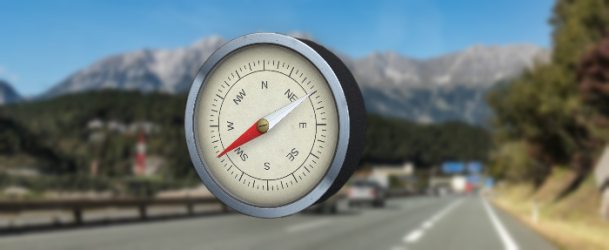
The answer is 240 °
